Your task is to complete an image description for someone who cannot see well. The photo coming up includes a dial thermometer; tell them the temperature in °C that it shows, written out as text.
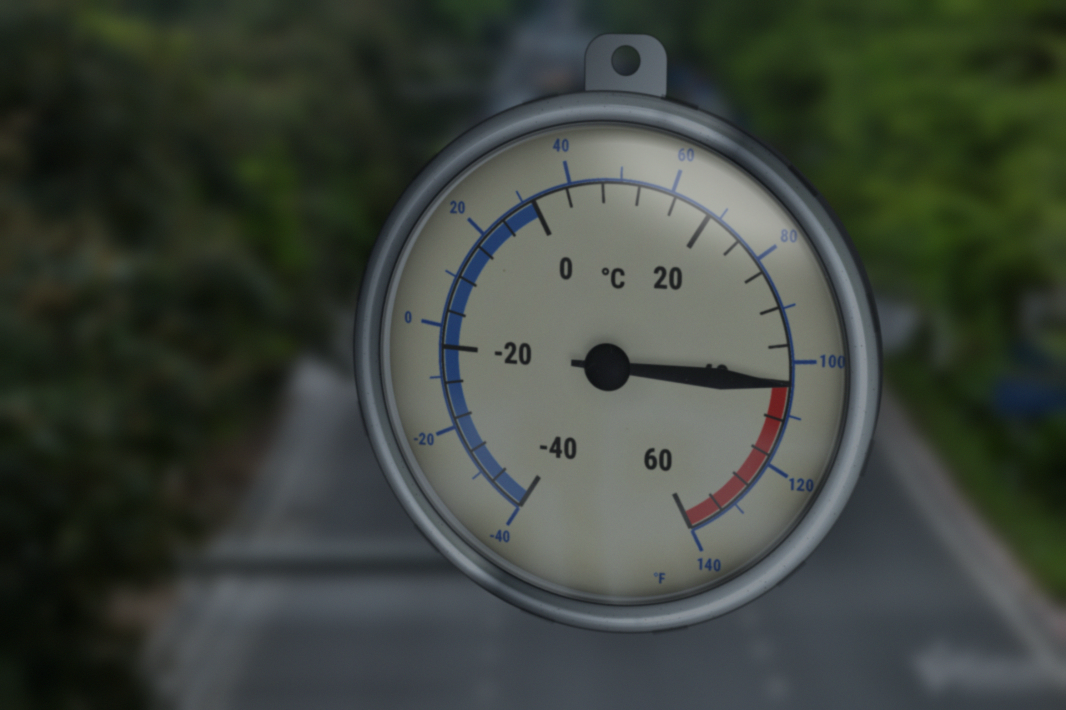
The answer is 40 °C
